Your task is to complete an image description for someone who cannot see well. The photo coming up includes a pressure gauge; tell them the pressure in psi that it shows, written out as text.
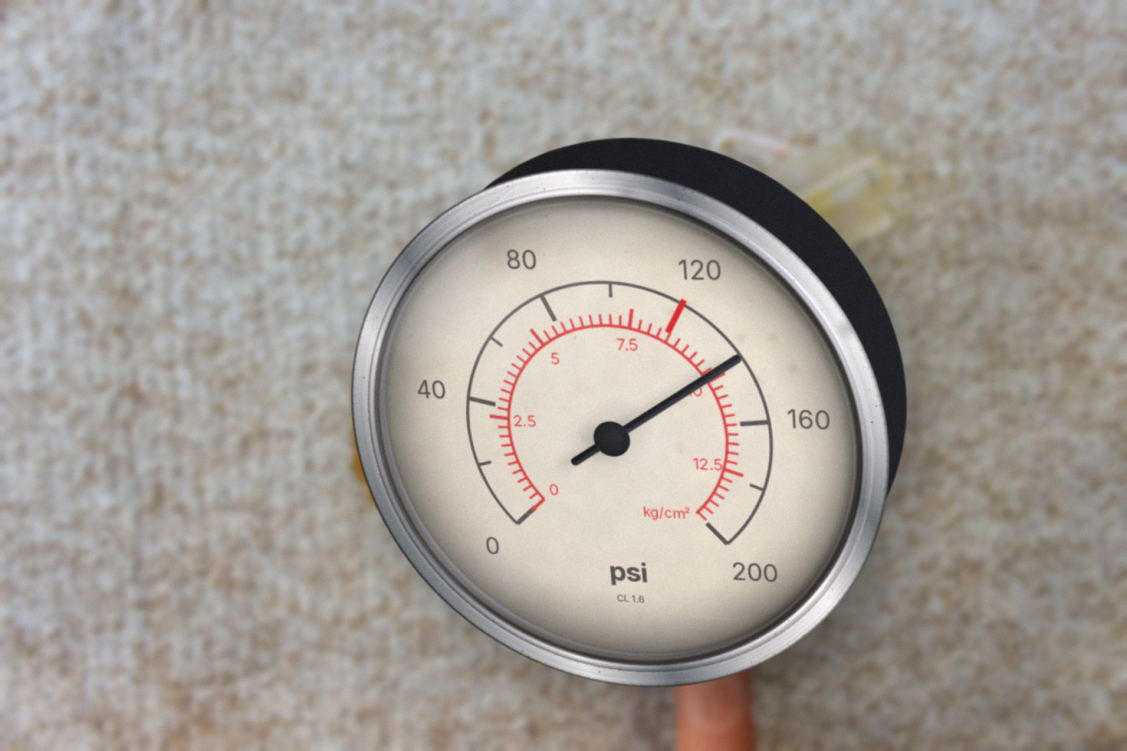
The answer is 140 psi
